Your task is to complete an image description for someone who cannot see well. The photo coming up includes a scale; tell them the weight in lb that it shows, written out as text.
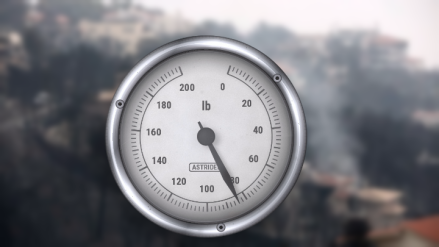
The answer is 84 lb
